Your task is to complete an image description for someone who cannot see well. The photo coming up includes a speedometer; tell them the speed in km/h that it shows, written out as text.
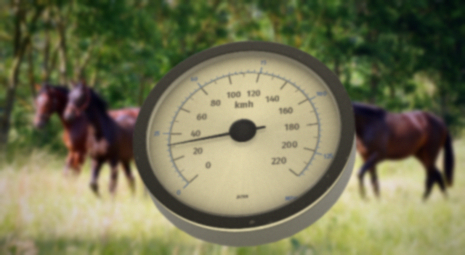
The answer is 30 km/h
